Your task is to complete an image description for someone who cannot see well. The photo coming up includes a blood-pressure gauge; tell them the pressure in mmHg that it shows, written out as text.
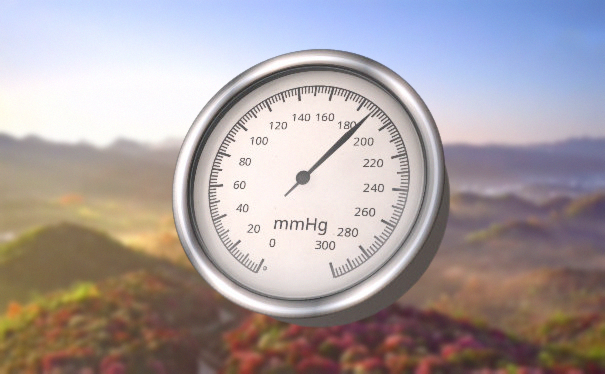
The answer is 190 mmHg
